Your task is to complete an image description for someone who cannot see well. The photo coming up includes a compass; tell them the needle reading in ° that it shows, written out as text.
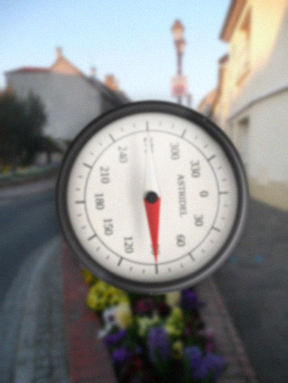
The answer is 90 °
